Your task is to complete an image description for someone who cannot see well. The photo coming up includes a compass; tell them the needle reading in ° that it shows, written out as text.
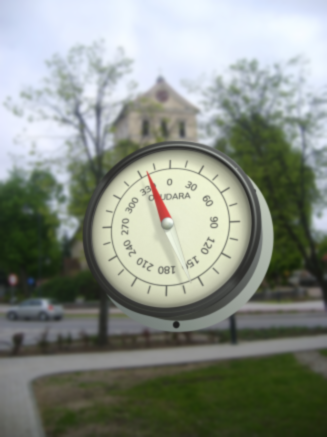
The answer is 337.5 °
